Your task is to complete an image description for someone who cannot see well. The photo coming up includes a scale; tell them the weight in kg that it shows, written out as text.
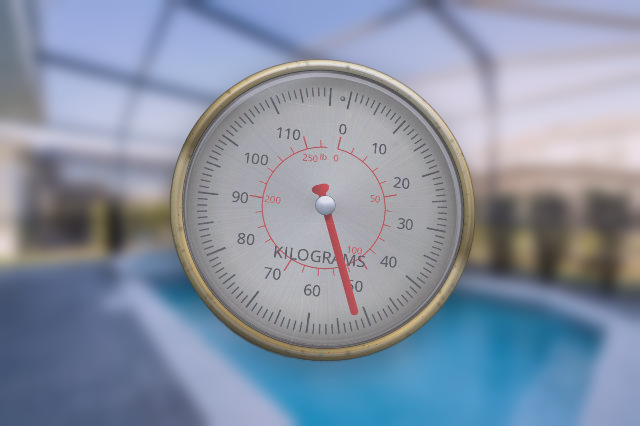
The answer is 52 kg
